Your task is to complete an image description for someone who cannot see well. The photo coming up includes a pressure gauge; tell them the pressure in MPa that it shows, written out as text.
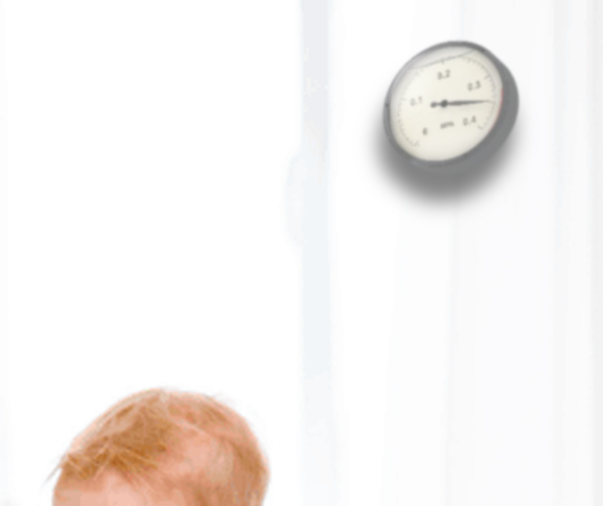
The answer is 0.35 MPa
